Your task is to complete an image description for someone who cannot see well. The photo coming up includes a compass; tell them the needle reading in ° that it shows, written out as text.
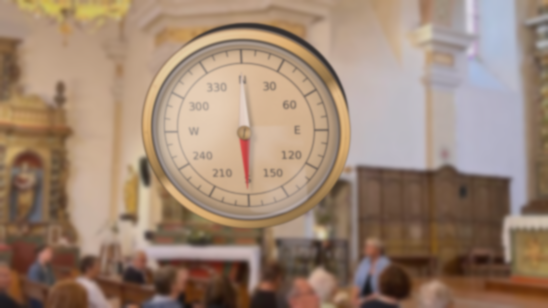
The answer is 180 °
